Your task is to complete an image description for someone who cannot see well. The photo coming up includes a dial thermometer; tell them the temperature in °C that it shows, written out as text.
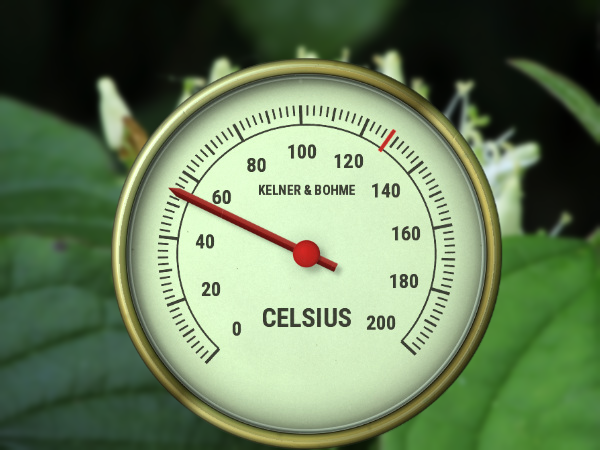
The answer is 54 °C
